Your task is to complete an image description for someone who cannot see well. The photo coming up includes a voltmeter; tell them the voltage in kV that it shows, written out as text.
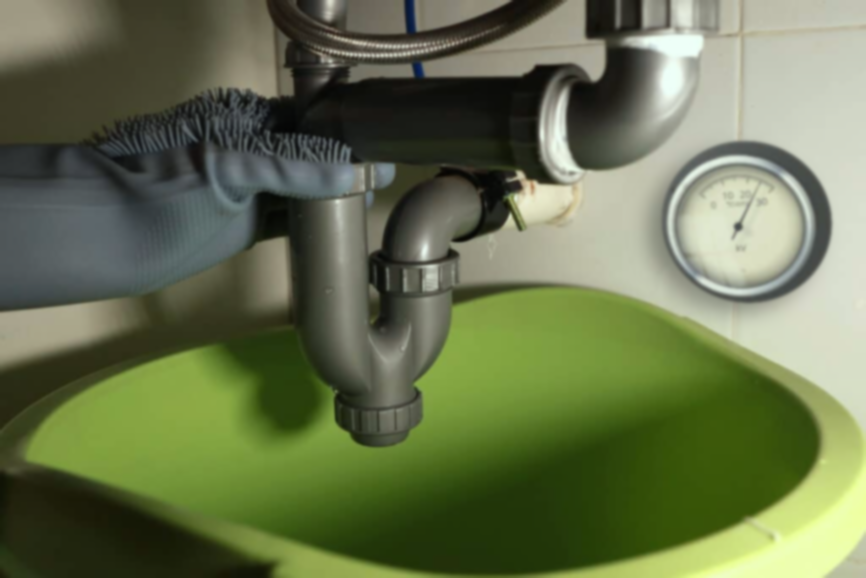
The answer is 25 kV
